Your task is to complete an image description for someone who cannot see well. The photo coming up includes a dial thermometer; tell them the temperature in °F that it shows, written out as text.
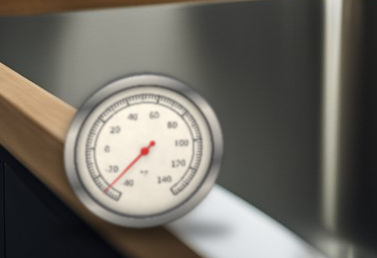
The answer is -30 °F
